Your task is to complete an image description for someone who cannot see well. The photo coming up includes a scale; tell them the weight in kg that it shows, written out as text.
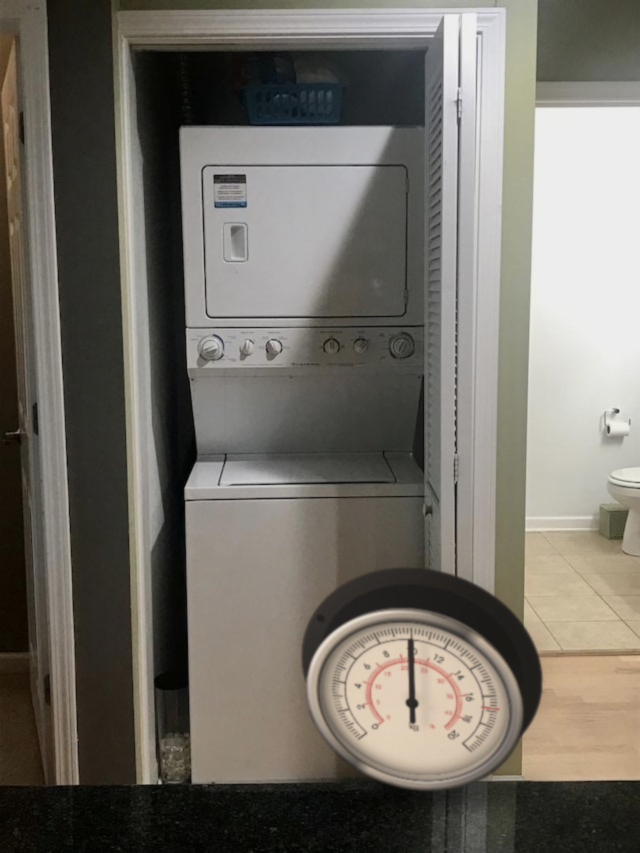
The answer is 10 kg
